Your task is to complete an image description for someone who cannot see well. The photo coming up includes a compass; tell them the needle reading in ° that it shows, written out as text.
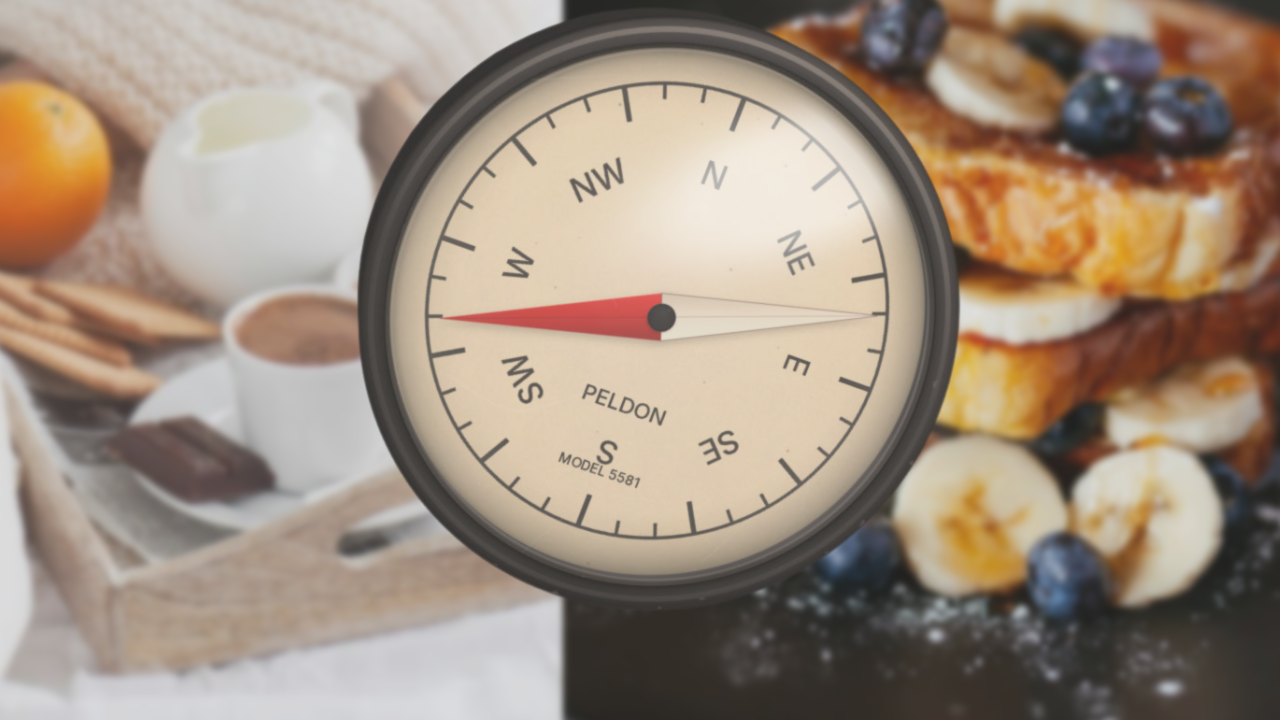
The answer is 250 °
